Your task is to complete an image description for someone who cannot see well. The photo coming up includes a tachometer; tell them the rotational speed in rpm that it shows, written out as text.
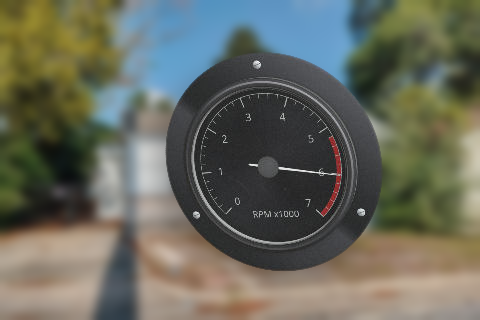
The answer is 6000 rpm
